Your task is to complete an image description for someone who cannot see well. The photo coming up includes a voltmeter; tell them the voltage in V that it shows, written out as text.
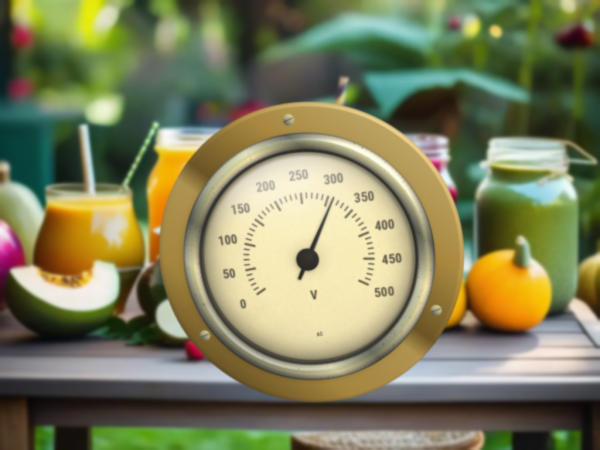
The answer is 310 V
